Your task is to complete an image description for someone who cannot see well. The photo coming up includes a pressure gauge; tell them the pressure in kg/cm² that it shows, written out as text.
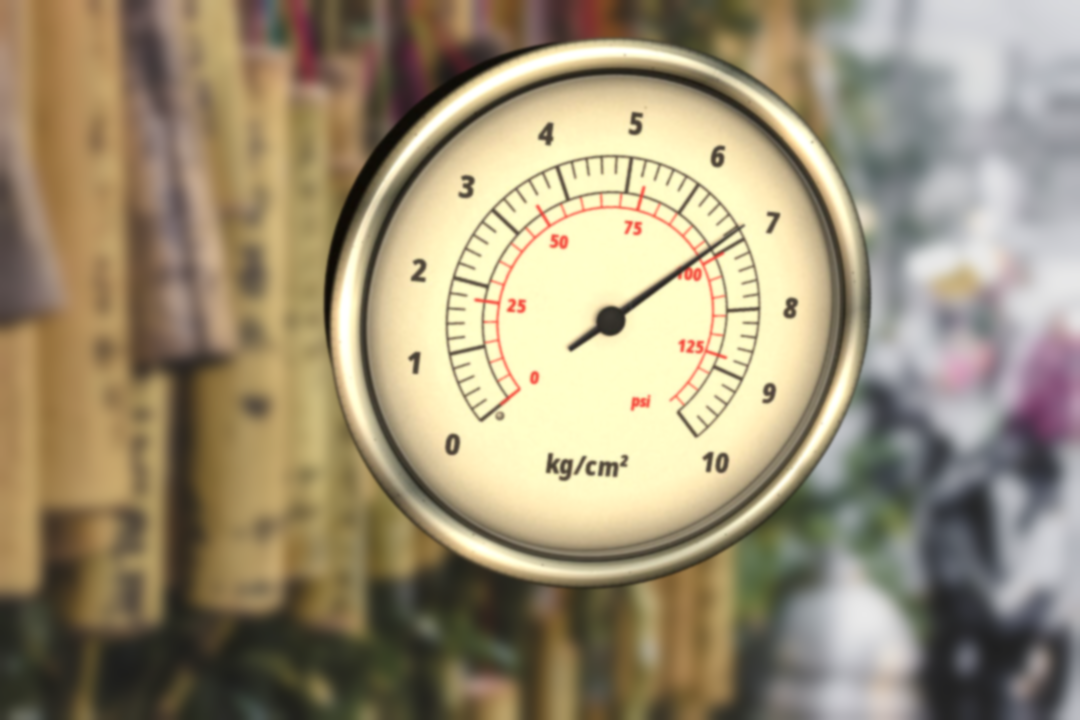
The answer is 6.8 kg/cm²
